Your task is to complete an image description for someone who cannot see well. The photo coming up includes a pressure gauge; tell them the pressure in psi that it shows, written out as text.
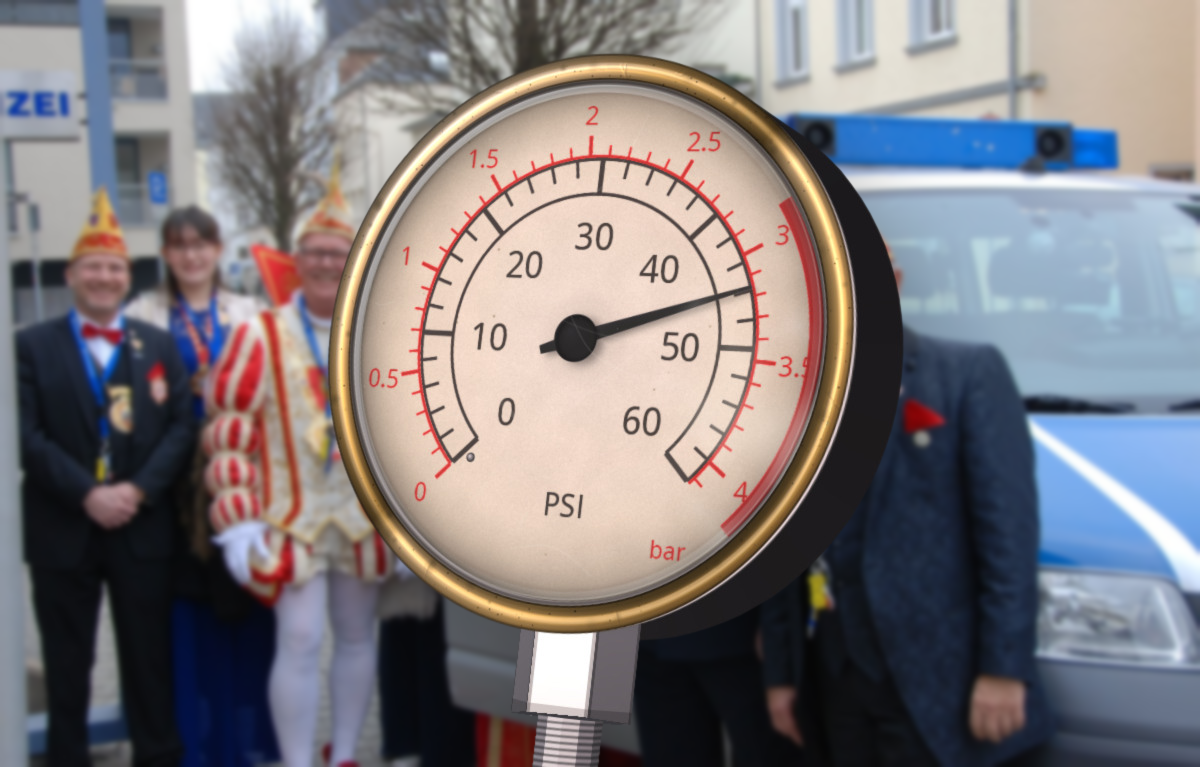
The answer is 46 psi
